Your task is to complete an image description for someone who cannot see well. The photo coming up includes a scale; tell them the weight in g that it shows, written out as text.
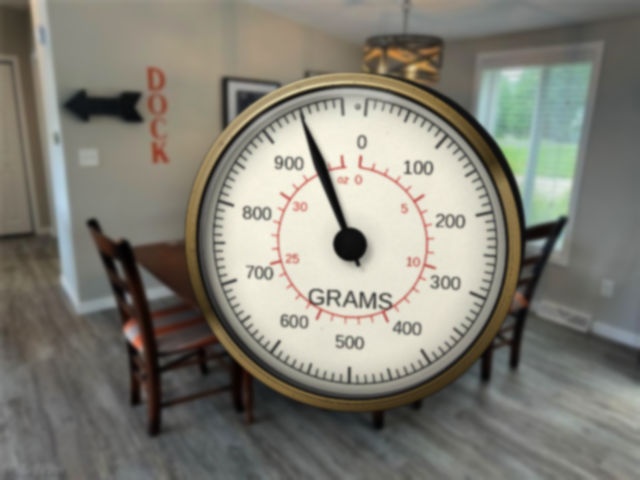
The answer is 950 g
